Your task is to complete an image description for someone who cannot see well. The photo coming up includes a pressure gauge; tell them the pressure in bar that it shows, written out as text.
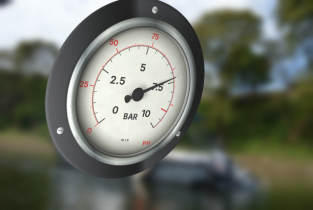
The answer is 7.25 bar
